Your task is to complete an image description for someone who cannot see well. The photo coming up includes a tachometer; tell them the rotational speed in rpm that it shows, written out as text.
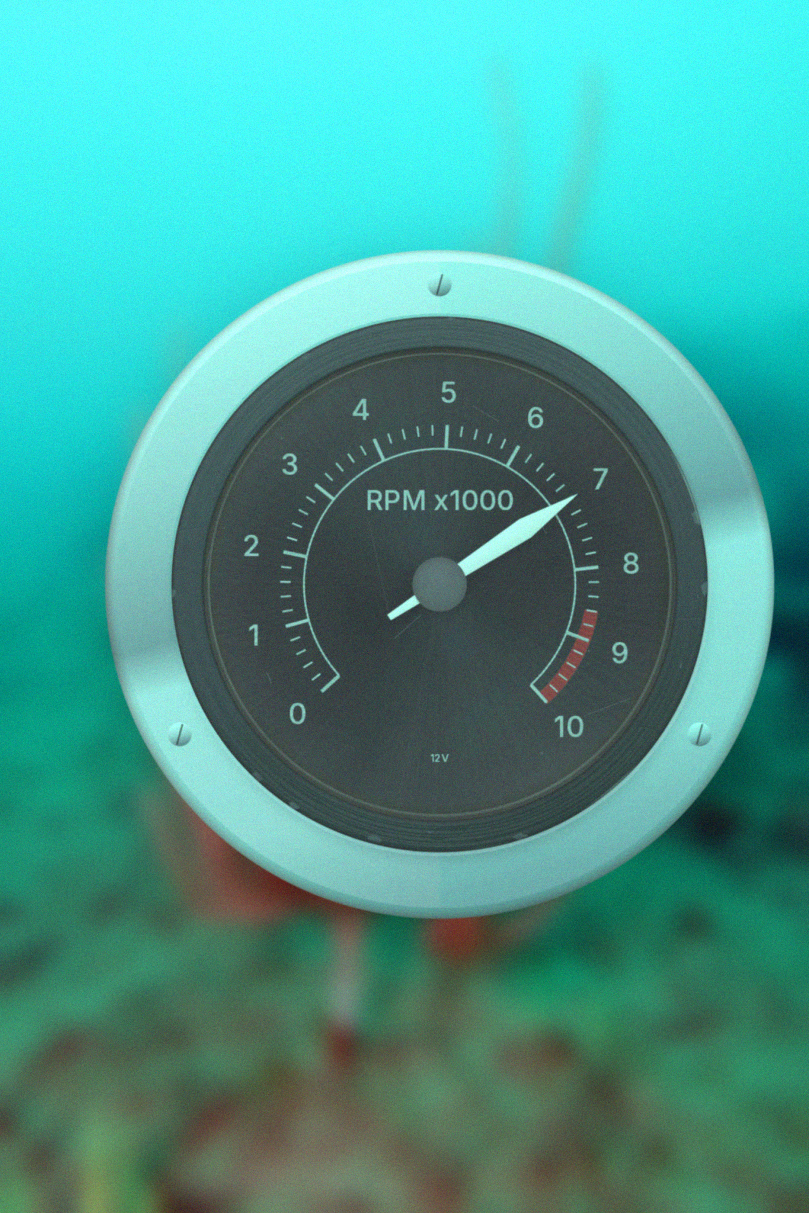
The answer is 7000 rpm
